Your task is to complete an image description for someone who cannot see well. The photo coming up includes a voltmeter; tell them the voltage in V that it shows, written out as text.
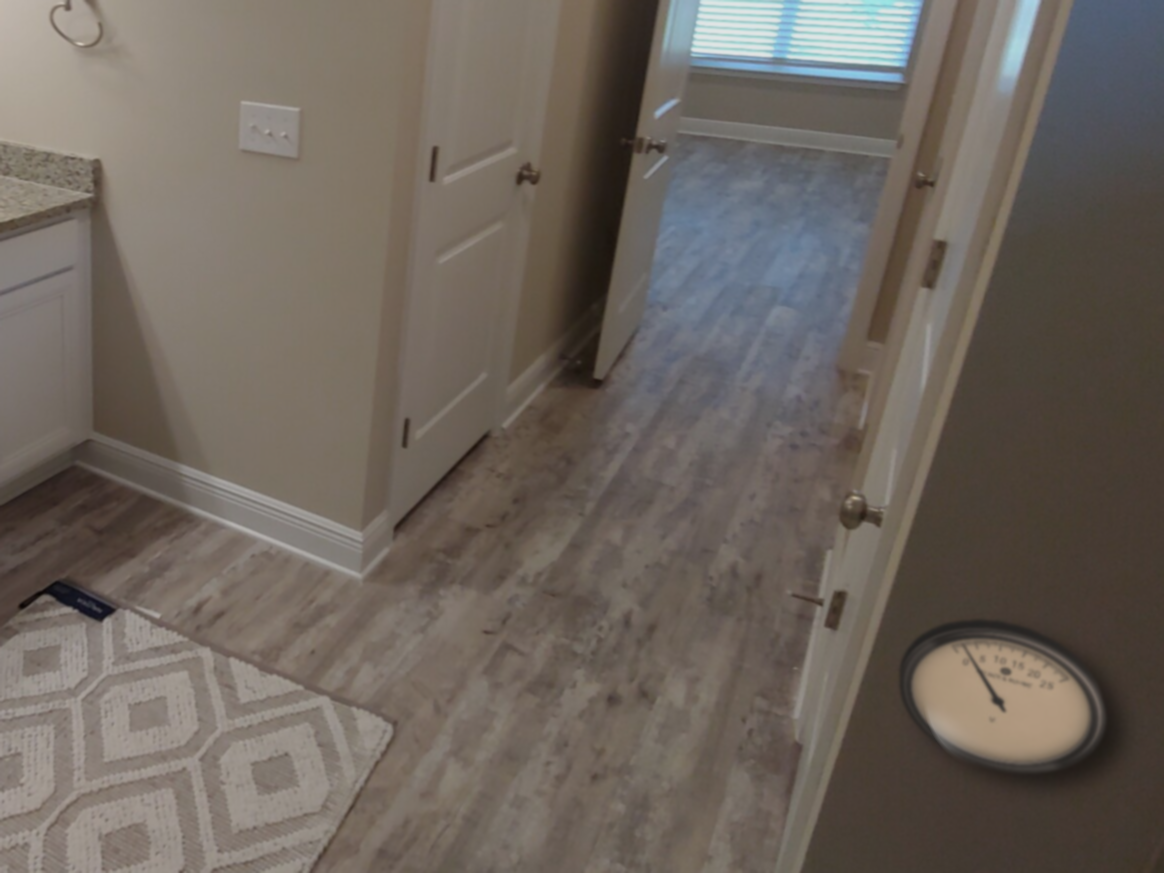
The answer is 2.5 V
